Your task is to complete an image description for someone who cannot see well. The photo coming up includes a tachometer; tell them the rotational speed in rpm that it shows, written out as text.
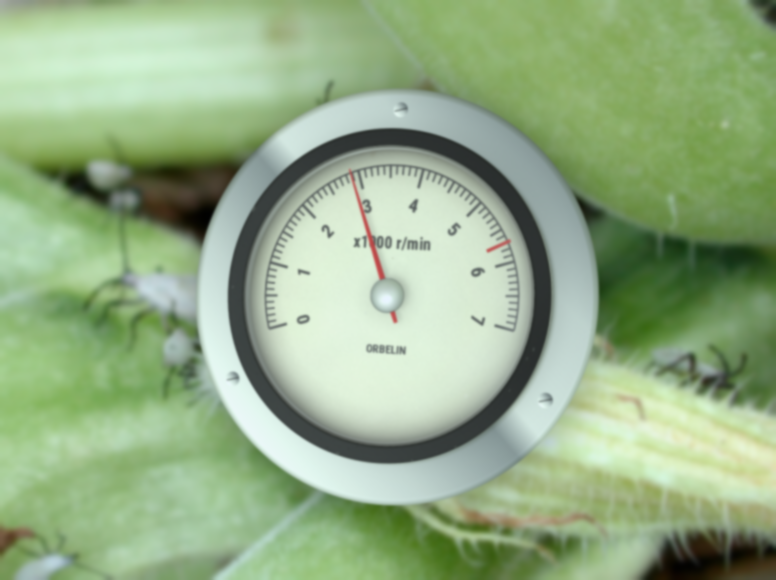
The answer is 2900 rpm
